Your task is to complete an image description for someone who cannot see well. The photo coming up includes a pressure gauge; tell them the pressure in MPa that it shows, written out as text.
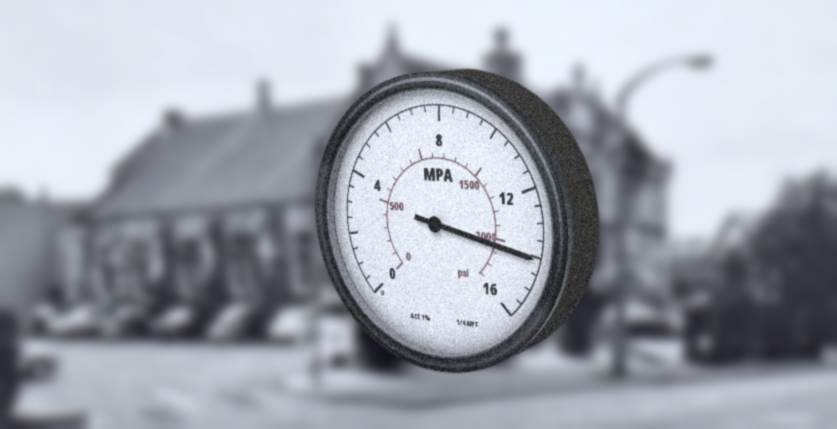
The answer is 14 MPa
